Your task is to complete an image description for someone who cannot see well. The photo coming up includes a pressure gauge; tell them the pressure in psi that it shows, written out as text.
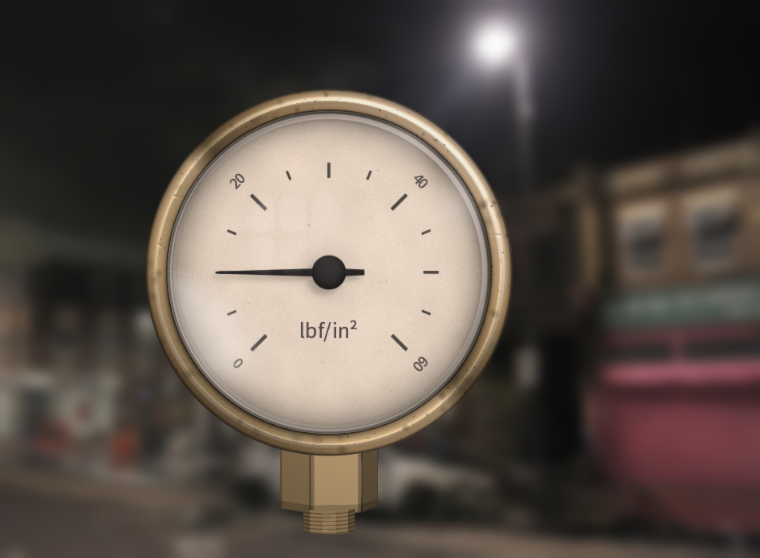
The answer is 10 psi
